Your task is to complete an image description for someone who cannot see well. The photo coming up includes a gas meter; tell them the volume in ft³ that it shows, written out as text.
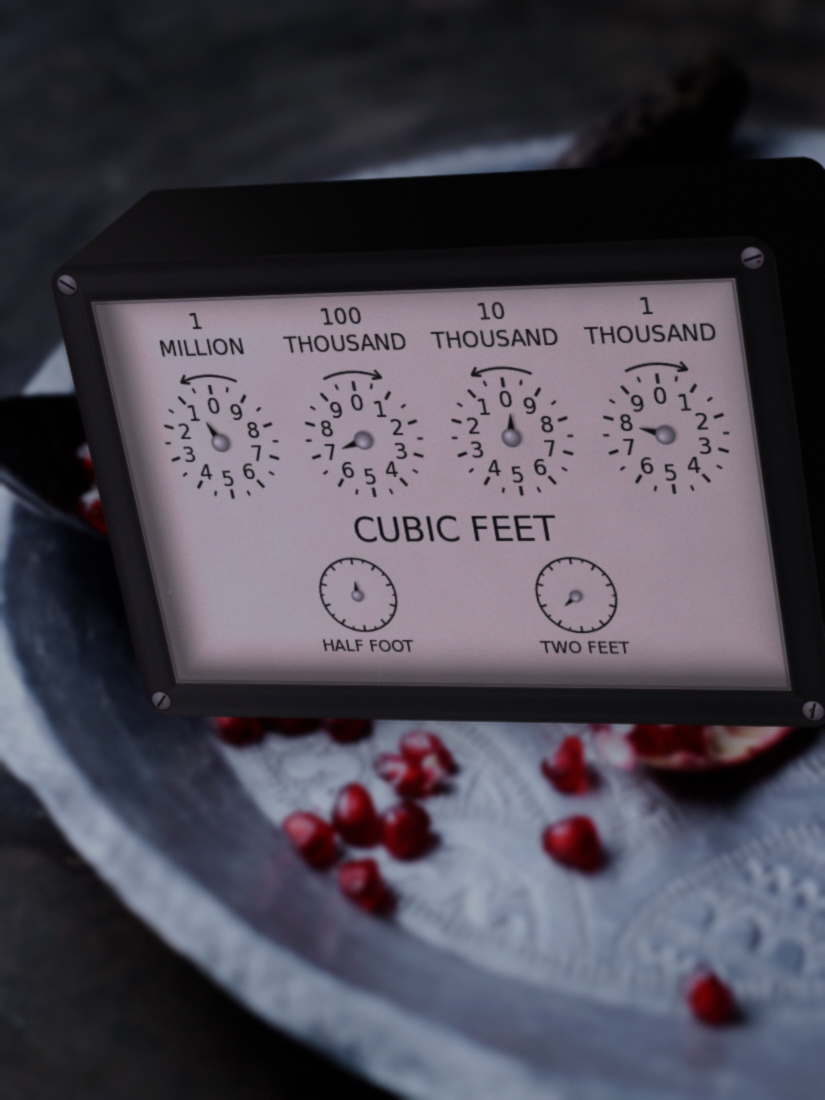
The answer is 69800 ft³
